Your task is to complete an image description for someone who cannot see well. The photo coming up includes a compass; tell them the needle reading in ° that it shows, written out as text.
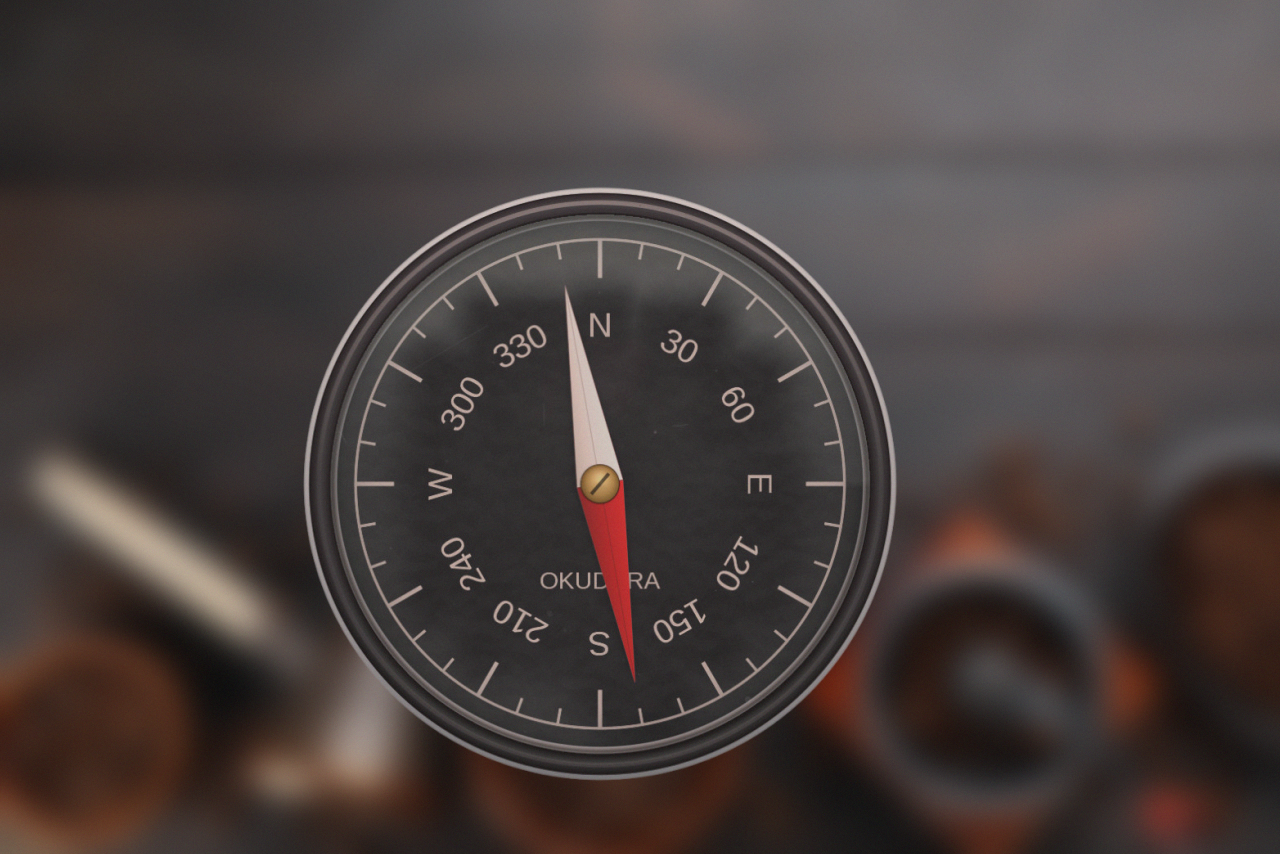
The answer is 170 °
